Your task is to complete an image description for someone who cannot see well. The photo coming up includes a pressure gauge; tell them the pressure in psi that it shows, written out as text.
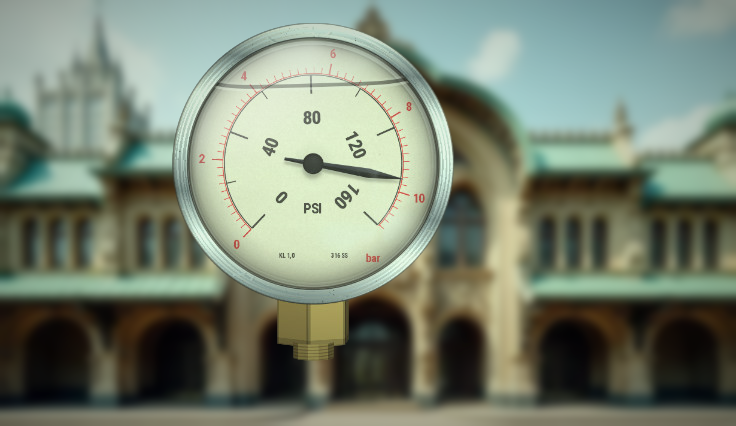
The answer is 140 psi
